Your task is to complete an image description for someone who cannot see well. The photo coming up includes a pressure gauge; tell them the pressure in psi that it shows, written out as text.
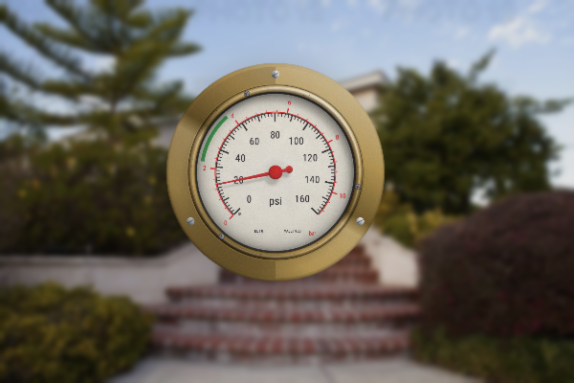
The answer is 20 psi
